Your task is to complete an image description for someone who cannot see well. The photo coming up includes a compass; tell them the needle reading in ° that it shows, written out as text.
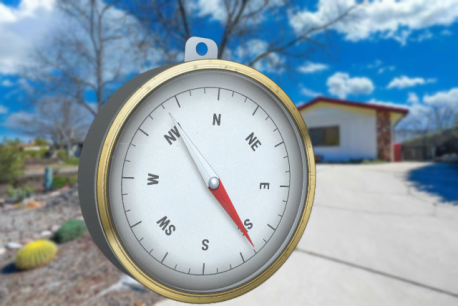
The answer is 140 °
